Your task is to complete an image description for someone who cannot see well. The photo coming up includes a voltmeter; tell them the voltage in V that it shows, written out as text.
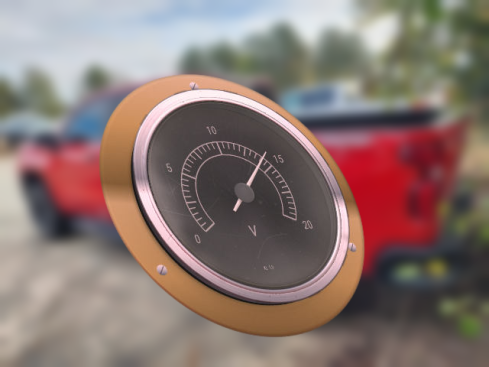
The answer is 14 V
